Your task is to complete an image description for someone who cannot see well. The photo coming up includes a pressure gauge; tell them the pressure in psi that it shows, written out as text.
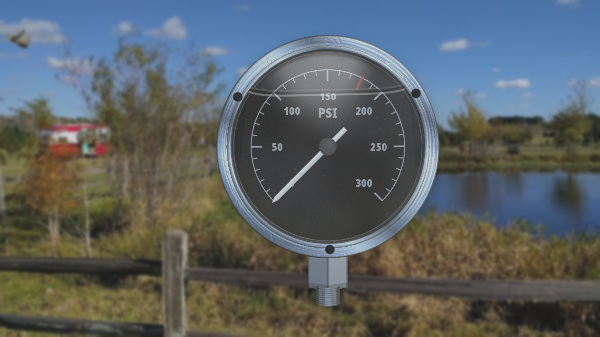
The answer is 0 psi
